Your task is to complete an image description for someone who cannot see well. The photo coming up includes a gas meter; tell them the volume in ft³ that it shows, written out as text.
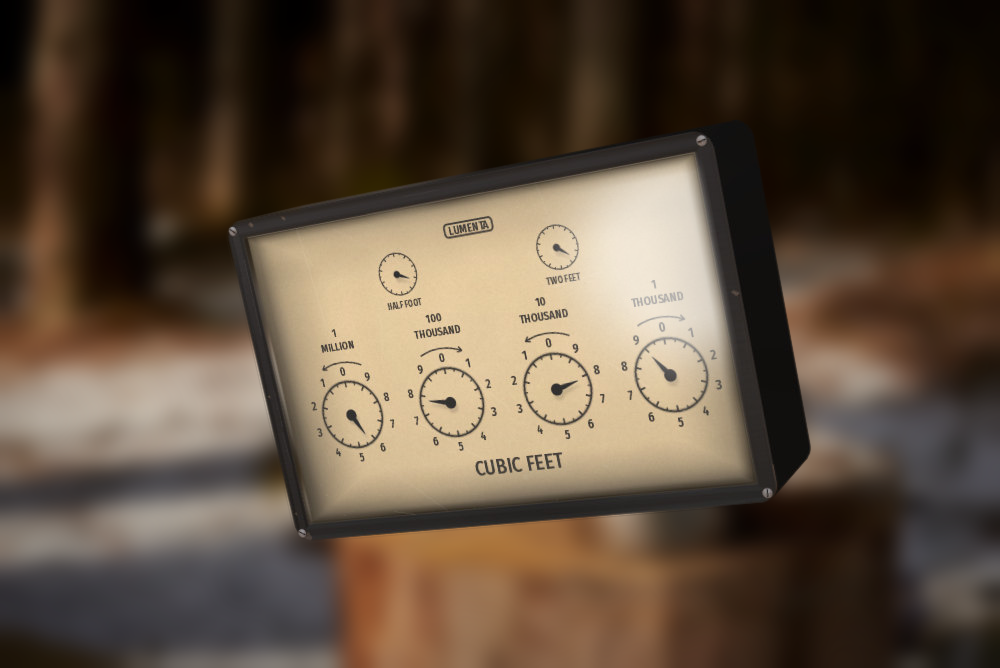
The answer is 577900 ft³
